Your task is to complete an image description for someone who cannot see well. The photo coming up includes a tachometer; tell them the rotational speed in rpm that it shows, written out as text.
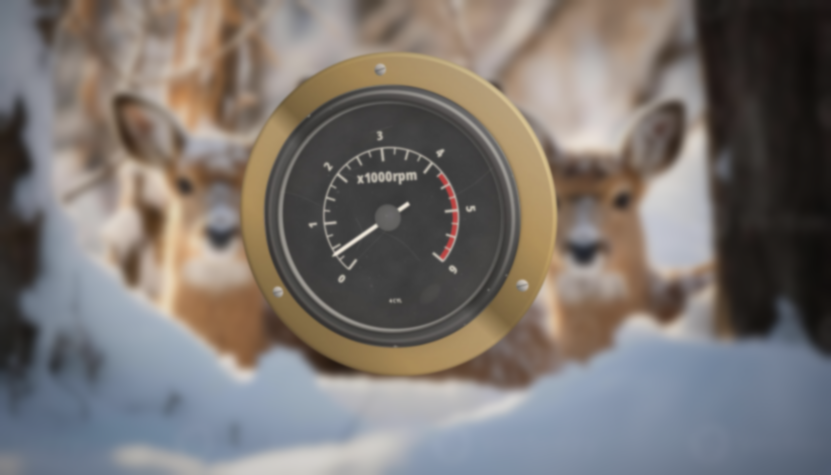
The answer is 375 rpm
